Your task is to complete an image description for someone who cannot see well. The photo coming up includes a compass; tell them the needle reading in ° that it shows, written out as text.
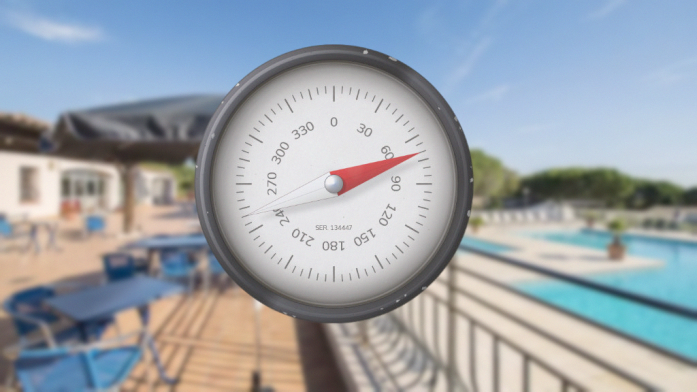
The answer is 70 °
